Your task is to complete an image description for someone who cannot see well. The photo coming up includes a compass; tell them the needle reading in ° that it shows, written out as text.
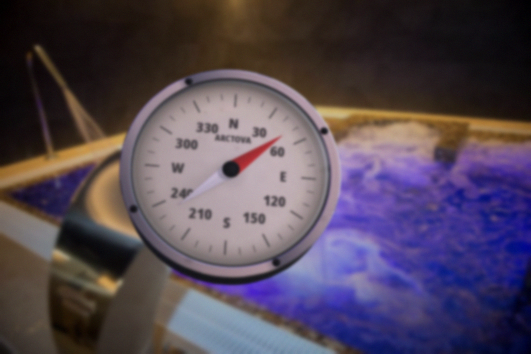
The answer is 50 °
